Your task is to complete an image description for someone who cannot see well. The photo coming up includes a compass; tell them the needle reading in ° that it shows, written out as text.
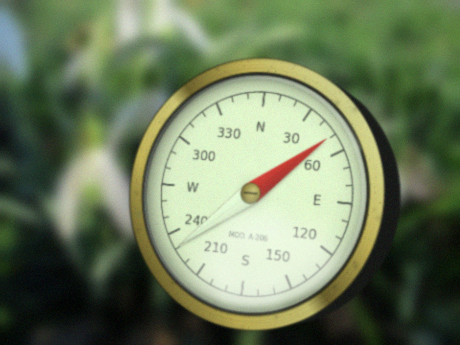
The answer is 50 °
